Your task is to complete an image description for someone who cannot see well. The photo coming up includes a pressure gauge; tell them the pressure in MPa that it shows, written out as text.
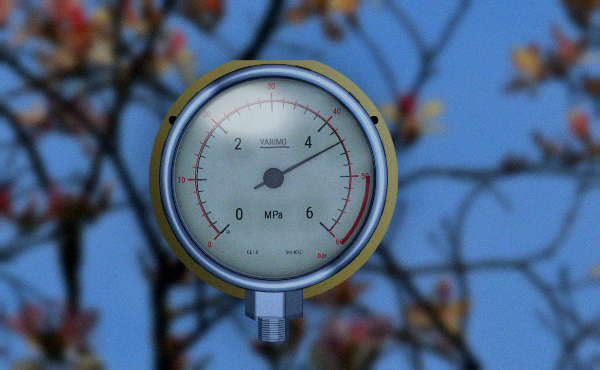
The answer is 4.4 MPa
